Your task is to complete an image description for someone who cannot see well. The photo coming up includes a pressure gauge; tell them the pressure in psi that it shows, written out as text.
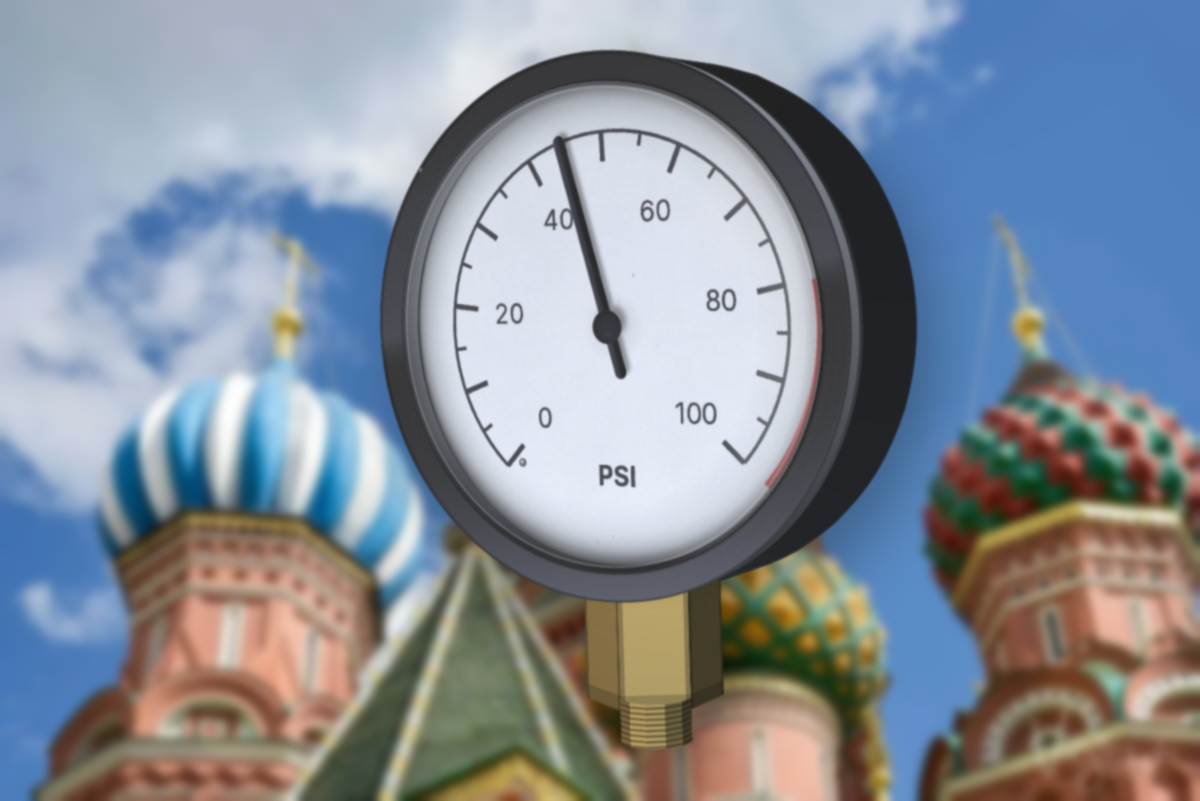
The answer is 45 psi
